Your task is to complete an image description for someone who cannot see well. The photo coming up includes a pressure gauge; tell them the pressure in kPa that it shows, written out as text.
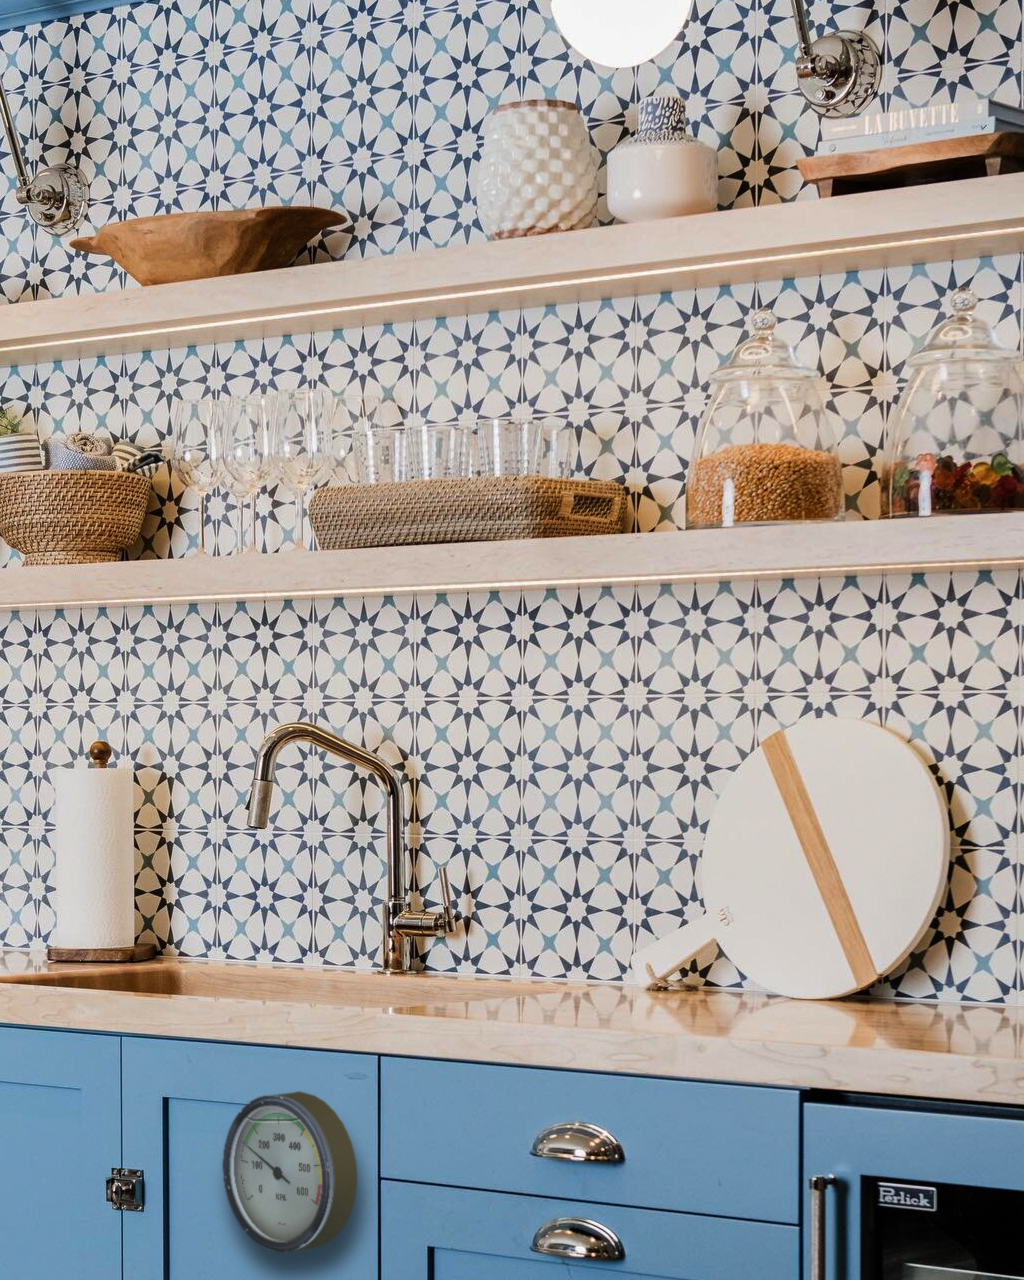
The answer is 150 kPa
